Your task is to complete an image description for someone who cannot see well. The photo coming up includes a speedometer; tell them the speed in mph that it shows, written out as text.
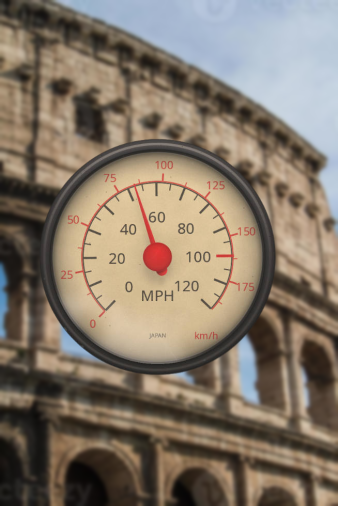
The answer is 52.5 mph
